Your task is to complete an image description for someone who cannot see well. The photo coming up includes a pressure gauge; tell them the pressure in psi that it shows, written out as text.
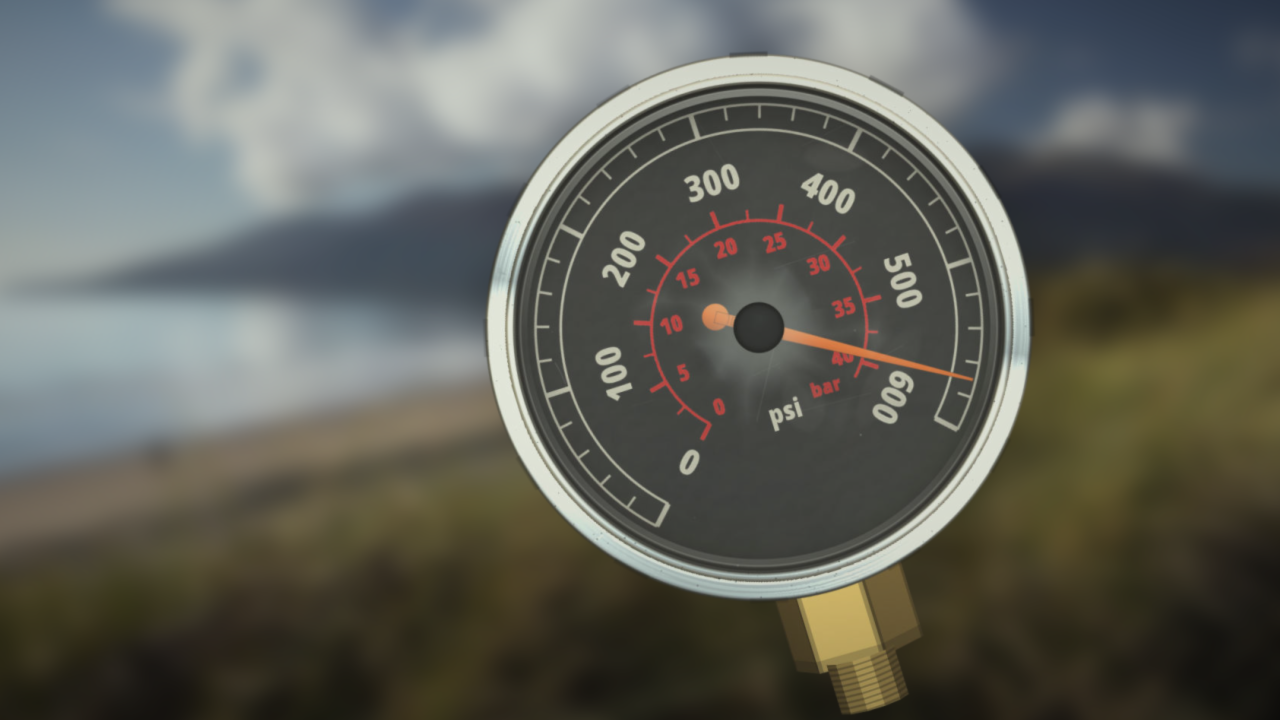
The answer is 570 psi
